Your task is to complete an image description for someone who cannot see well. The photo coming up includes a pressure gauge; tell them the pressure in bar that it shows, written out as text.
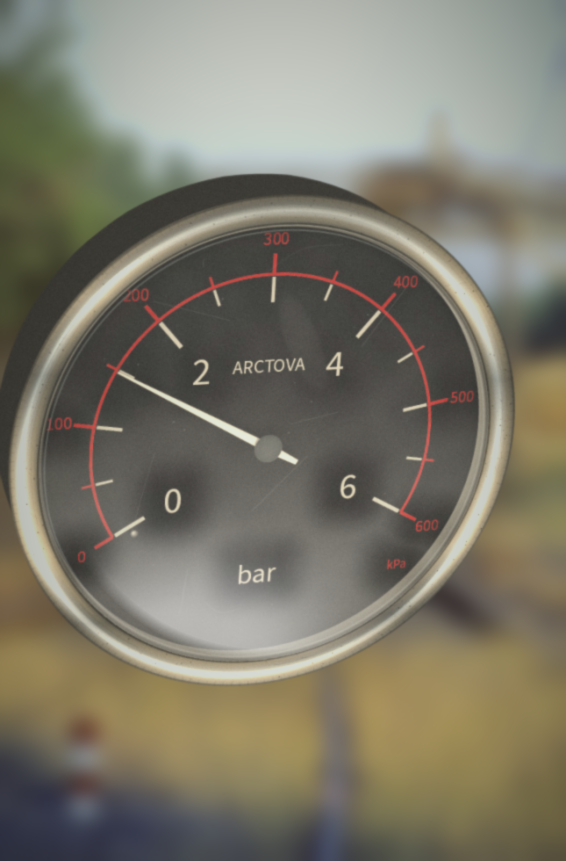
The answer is 1.5 bar
